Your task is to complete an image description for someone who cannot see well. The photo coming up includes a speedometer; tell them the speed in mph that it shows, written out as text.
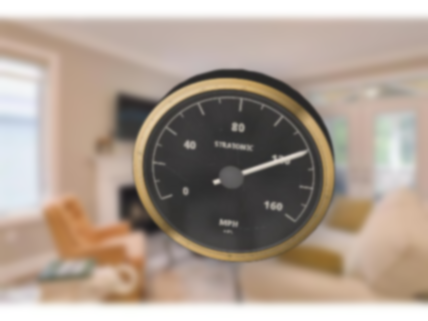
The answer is 120 mph
